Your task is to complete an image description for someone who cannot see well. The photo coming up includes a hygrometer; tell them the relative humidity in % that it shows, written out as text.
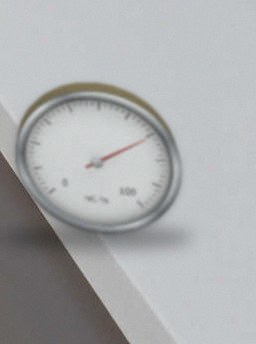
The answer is 70 %
